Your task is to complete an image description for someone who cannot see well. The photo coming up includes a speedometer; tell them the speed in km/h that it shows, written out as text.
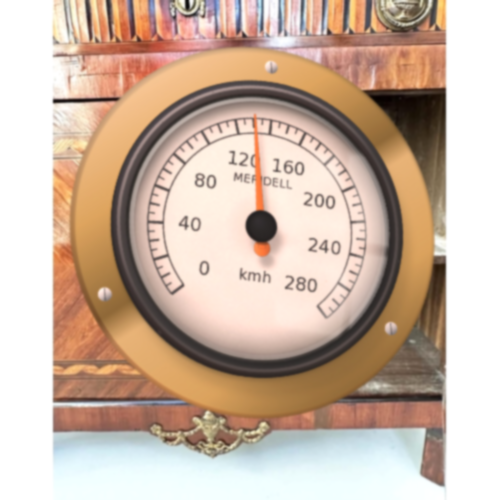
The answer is 130 km/h
